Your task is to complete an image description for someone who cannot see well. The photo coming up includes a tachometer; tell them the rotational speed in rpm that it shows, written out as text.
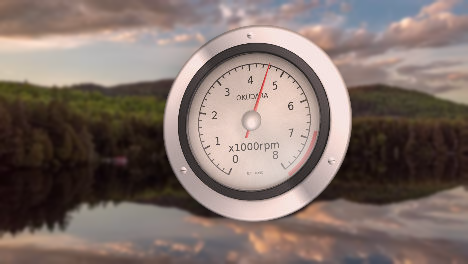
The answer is 4600 rpm
